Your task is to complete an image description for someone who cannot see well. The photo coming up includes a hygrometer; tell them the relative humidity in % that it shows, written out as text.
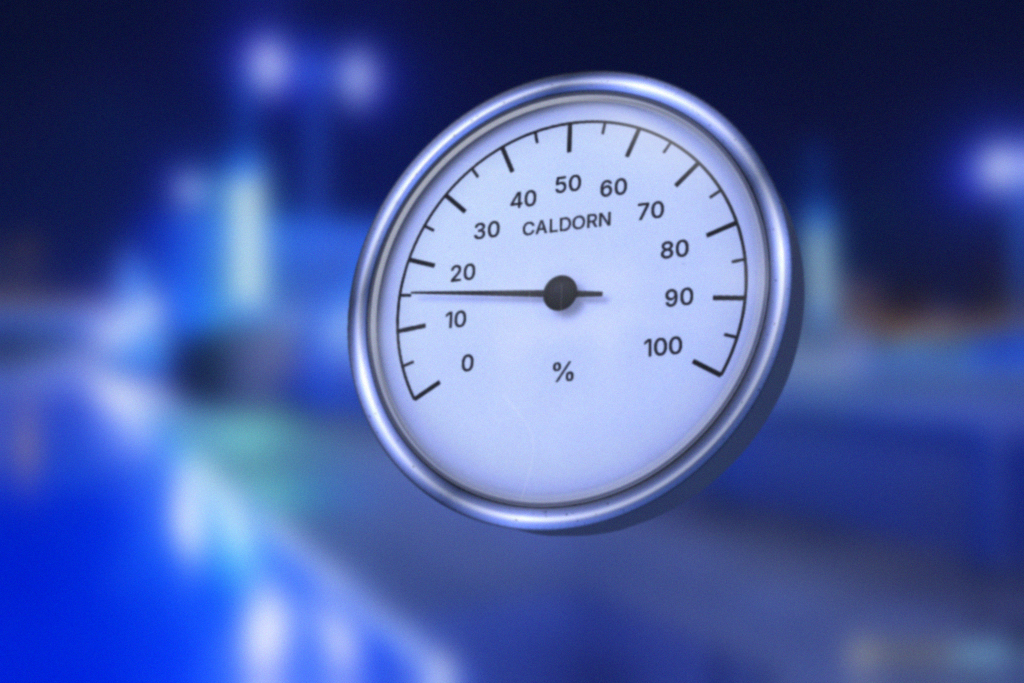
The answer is 15 %
